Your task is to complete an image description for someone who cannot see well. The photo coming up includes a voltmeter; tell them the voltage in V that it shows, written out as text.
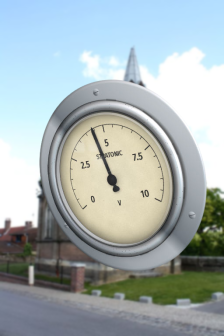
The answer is 4.5 V
